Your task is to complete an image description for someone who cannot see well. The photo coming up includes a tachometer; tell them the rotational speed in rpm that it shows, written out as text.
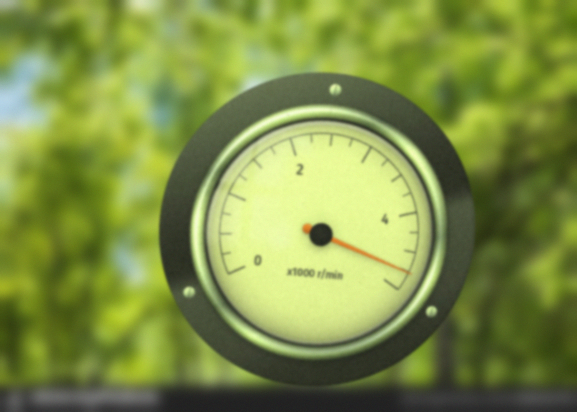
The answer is 4750 rpm
